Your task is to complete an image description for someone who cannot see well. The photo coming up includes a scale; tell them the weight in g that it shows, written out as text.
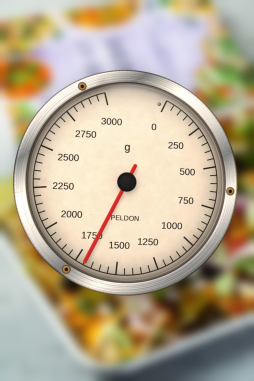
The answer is 1700 g
